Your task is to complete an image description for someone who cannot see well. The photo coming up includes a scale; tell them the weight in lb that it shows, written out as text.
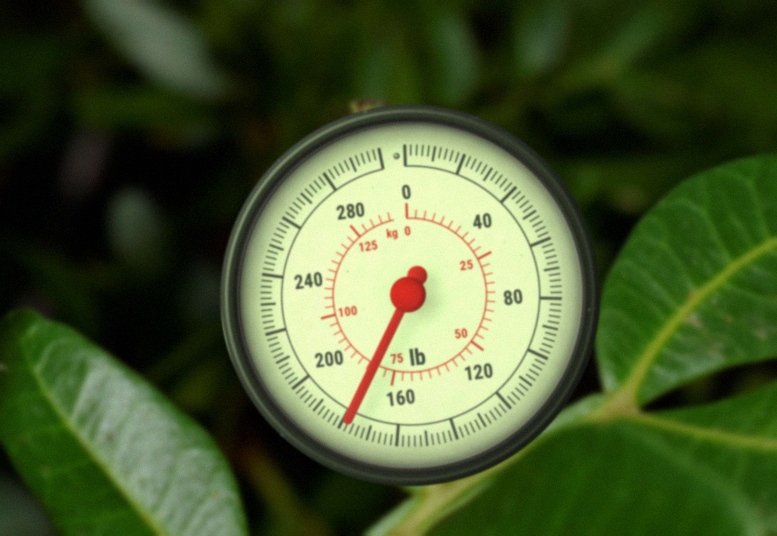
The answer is 178 lb
